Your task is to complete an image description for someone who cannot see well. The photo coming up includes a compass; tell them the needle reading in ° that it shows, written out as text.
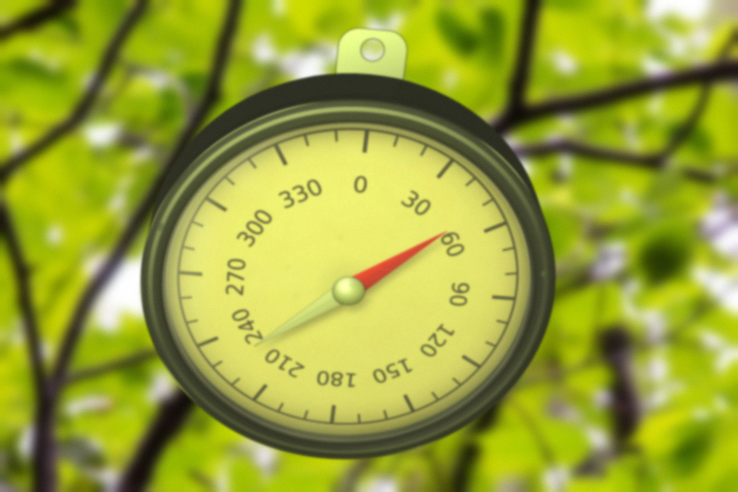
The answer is 50 °
